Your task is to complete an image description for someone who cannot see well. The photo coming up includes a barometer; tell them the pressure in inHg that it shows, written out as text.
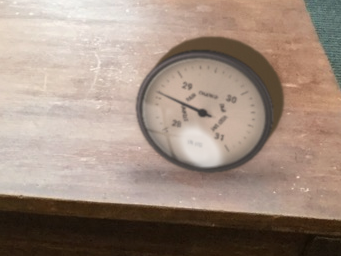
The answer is 28.6 inHg
